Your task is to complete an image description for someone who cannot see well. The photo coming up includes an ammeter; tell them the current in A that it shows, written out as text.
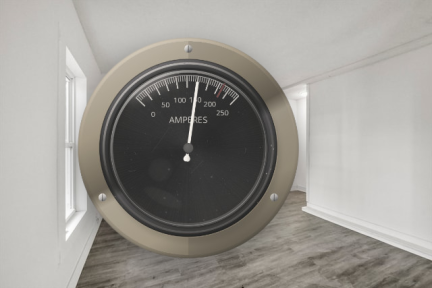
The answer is 150 A
